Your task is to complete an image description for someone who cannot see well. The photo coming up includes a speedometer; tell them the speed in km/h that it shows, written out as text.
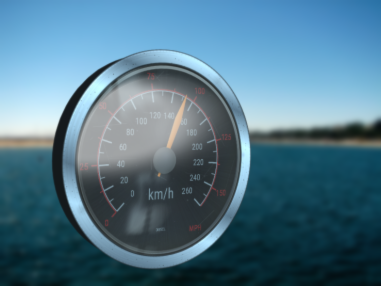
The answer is 150 km/h
